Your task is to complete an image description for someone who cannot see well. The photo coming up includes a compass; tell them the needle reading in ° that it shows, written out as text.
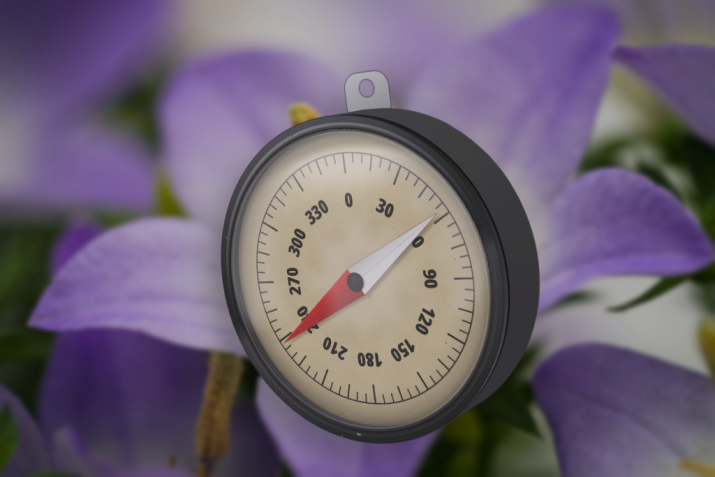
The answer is 237.5 °
